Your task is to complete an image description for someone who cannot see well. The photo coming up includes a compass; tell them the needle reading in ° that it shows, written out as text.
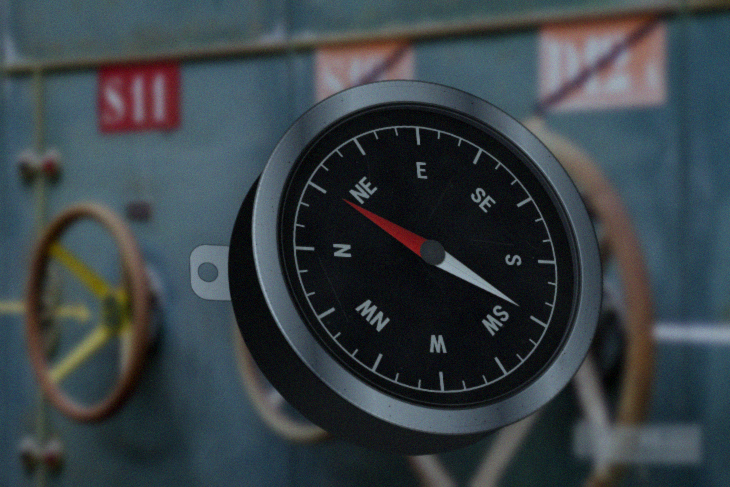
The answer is 30 °
